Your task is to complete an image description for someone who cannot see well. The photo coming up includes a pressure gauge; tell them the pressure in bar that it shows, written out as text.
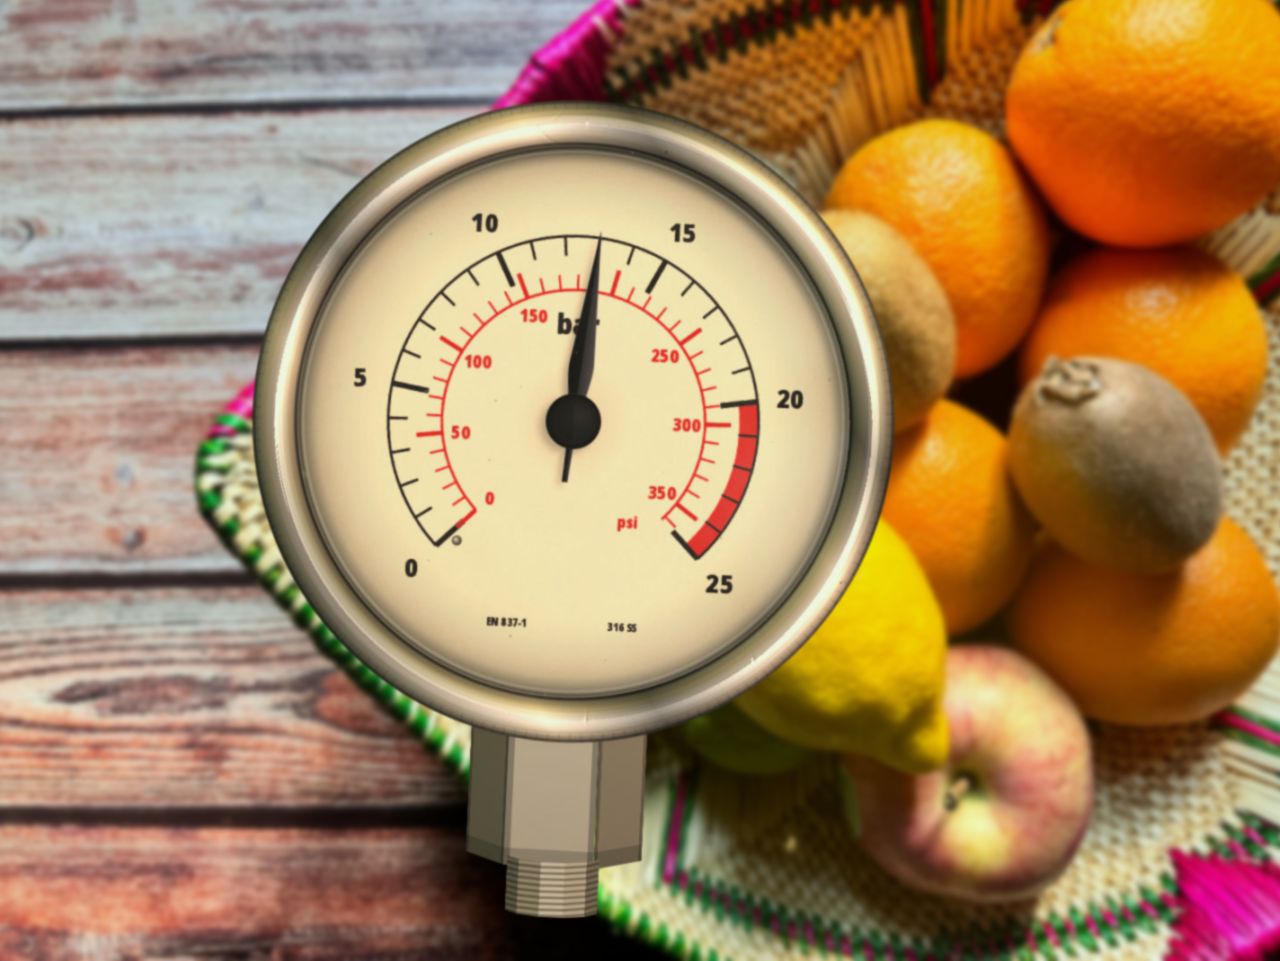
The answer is 13 bar
